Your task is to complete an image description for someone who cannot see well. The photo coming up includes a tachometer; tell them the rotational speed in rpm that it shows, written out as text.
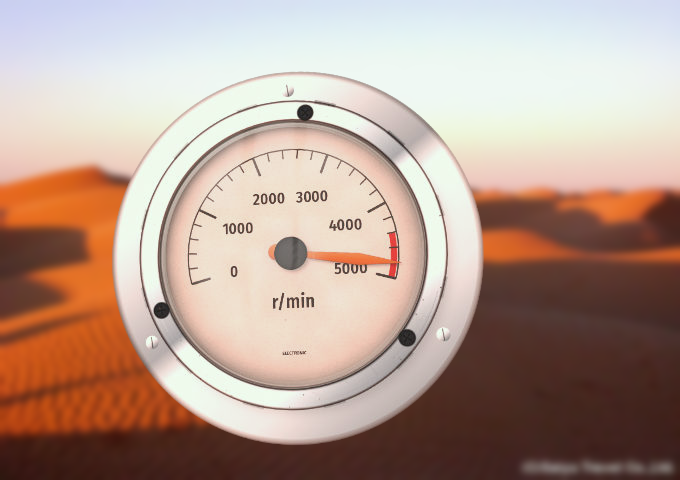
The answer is 4800 rpm
